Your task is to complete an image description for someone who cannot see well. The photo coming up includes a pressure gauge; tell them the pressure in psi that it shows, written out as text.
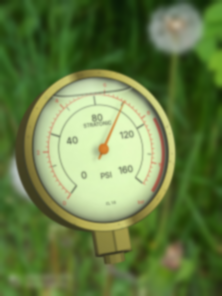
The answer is 100 psi
